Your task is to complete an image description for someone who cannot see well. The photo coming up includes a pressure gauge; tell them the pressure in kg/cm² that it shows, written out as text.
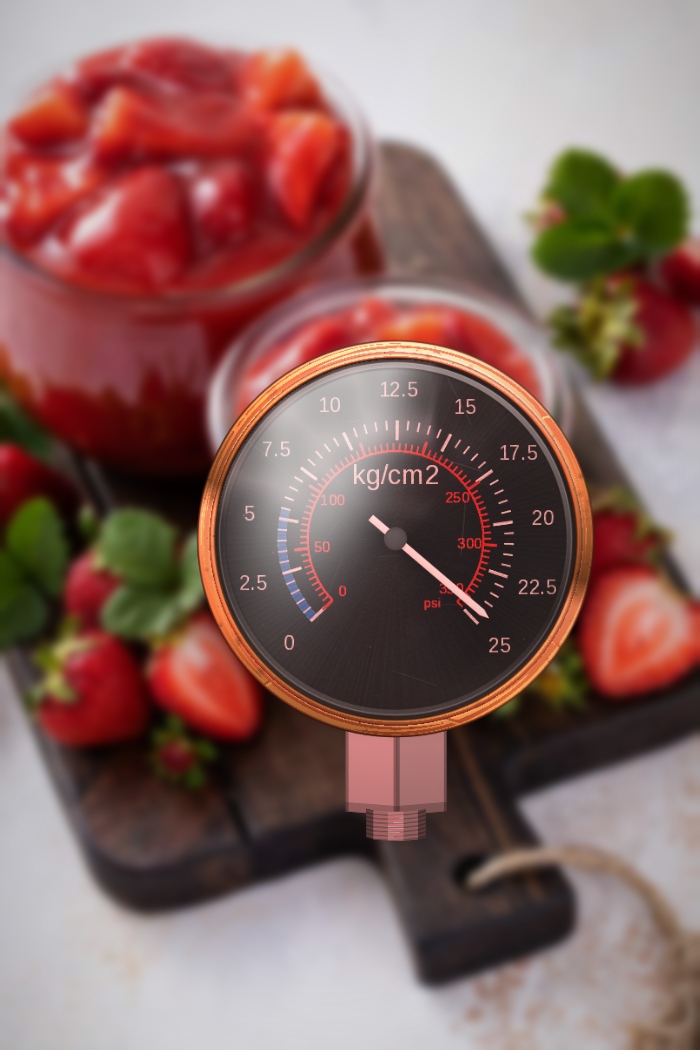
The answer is 24.5 kg/cm²
